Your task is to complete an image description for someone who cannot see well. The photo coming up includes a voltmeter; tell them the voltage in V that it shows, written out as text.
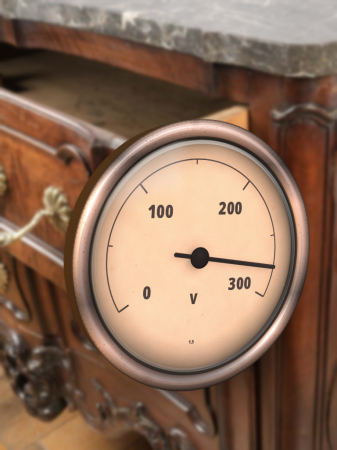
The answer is 275 V
